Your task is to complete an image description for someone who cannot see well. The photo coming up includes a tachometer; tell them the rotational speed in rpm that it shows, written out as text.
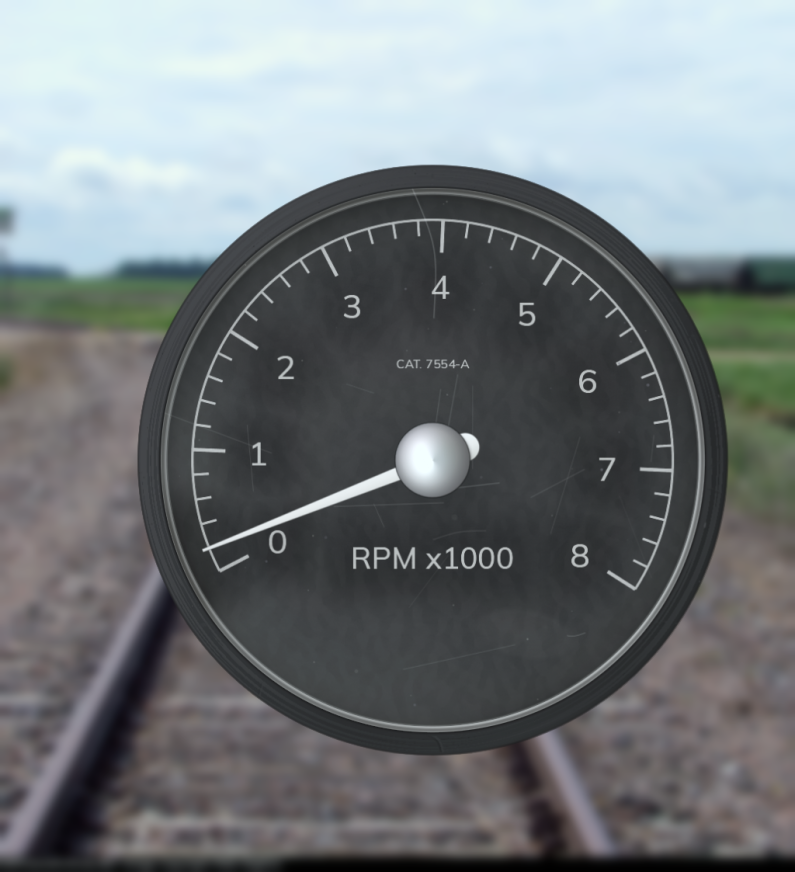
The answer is 200 rpm
